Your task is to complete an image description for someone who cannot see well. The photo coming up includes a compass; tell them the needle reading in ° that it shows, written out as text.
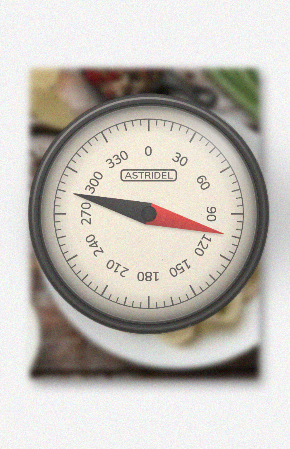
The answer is 105 °
